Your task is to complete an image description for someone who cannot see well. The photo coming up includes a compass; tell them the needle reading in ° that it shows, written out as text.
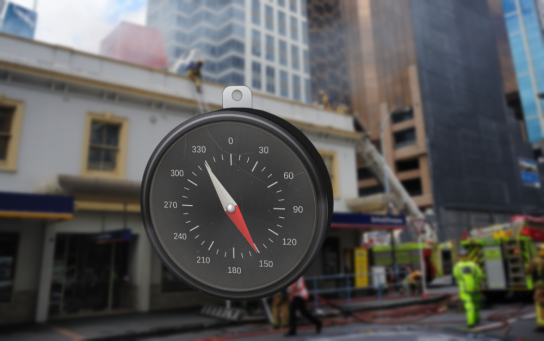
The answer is 150 °
